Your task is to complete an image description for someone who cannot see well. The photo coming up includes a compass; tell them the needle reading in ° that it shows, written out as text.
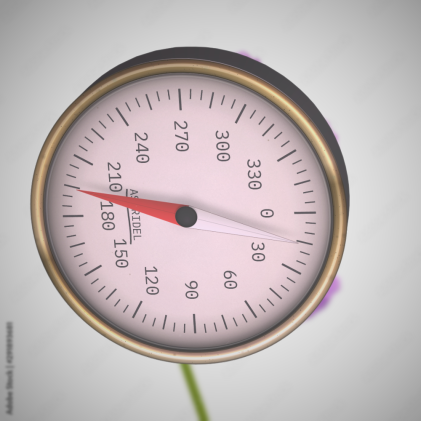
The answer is 195 °
